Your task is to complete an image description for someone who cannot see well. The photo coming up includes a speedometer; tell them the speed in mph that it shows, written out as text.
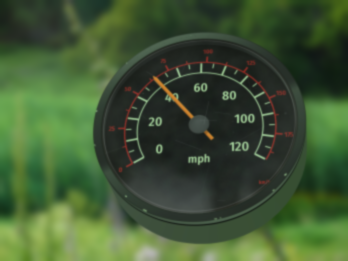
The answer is 40 mph
